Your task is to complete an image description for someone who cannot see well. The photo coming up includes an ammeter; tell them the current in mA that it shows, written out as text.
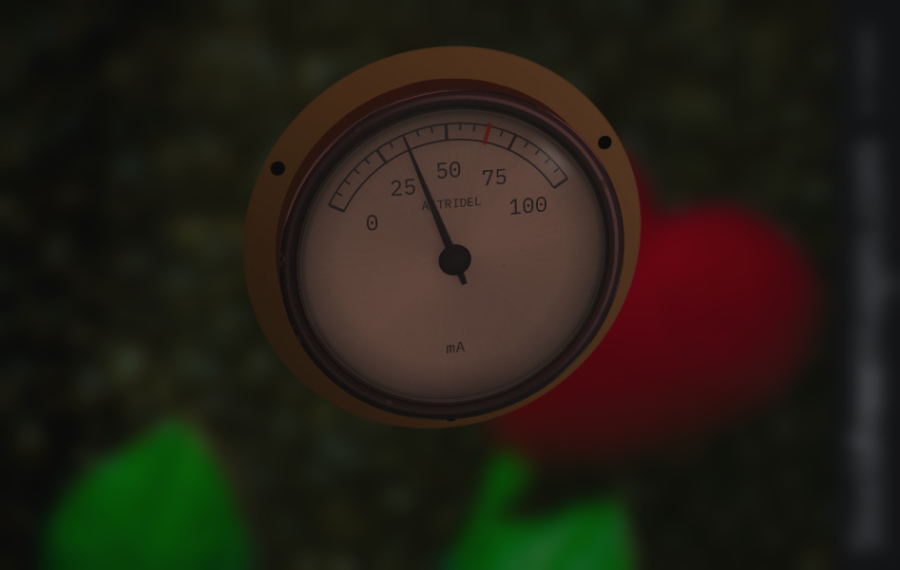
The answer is 35 mA
